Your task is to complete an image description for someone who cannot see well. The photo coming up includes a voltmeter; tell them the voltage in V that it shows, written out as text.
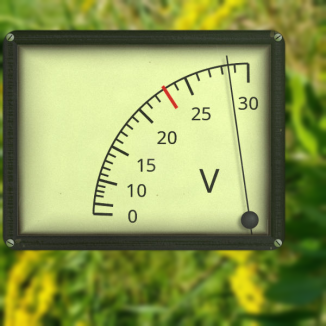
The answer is 28.5 V
